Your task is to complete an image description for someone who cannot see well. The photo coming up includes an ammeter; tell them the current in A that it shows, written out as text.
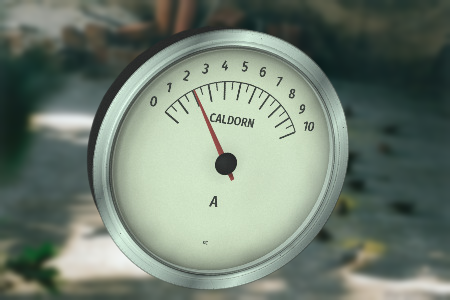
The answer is 2 A
